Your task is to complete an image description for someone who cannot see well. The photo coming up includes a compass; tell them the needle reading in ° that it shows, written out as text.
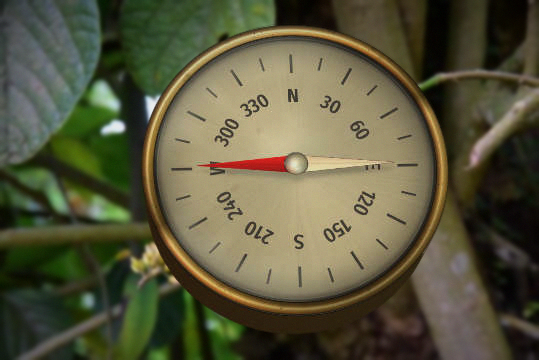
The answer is 270 °
